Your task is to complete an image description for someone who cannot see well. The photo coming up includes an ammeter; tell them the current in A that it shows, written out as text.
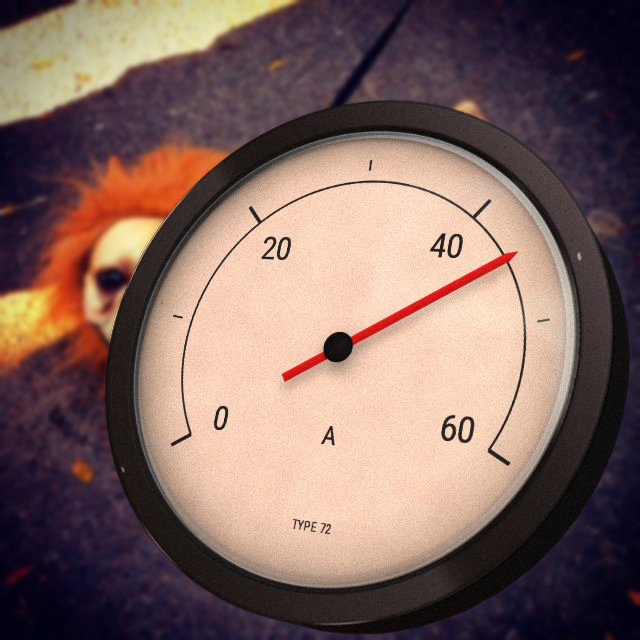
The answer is 45 A
